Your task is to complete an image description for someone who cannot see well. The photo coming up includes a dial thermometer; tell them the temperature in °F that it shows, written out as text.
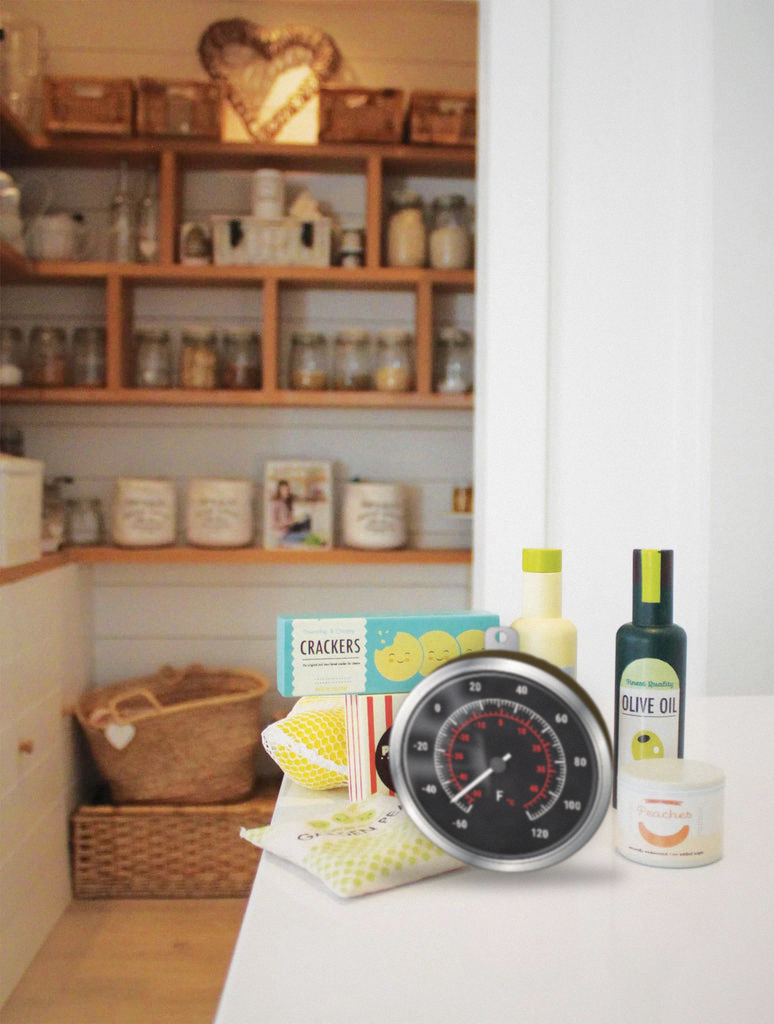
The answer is -50 °F
